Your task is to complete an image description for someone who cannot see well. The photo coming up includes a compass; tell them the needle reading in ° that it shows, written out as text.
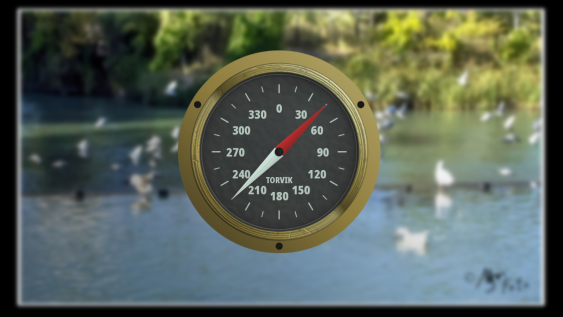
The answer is 45 °
